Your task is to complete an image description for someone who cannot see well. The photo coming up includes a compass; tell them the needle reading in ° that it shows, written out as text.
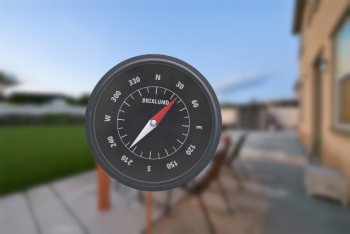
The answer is 37.5 °
